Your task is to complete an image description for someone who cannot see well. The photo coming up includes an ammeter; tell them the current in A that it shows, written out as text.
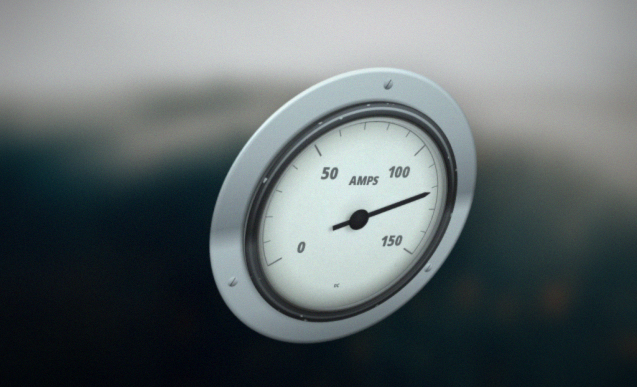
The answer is 120 A
